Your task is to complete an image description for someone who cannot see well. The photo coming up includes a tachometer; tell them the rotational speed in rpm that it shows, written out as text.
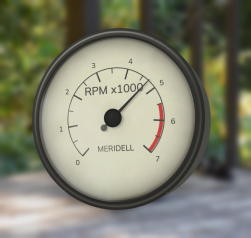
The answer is 4750 rpm
